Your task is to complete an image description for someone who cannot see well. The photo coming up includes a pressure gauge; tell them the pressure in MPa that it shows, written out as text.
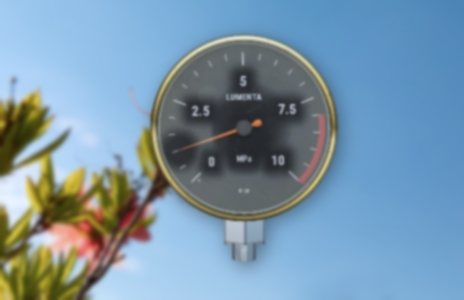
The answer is 1 MPa
